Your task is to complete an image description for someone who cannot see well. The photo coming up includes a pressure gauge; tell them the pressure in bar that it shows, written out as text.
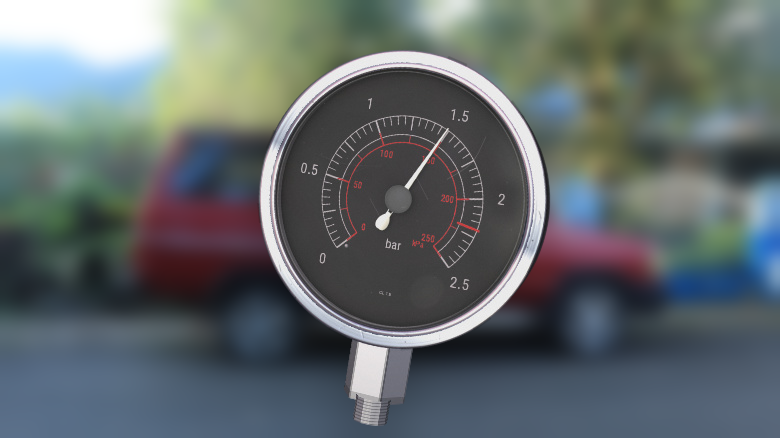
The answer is 1.5 bar
